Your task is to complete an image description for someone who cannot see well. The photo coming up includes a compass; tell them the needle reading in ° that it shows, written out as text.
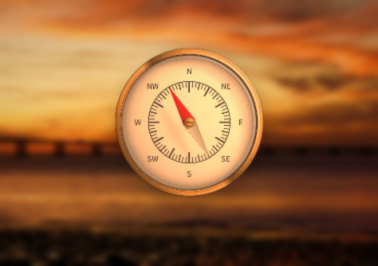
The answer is 330 °
